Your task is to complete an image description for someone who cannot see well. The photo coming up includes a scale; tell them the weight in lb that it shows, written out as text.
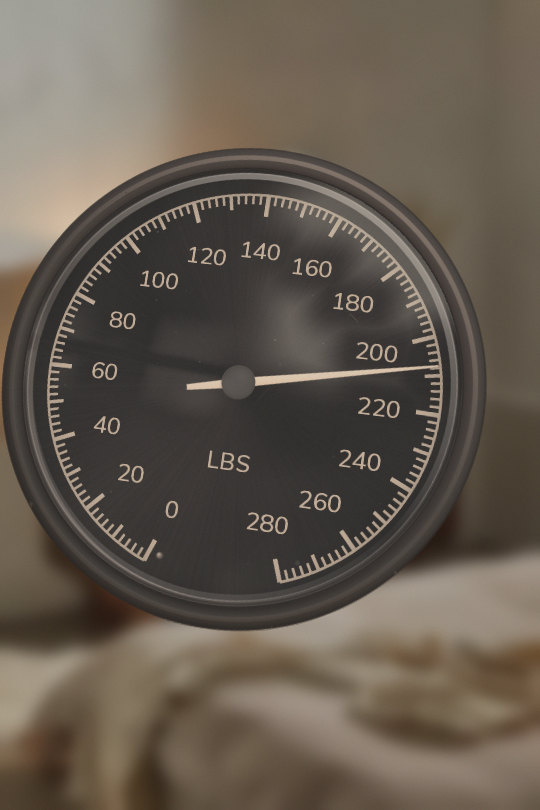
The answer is 208 lb
